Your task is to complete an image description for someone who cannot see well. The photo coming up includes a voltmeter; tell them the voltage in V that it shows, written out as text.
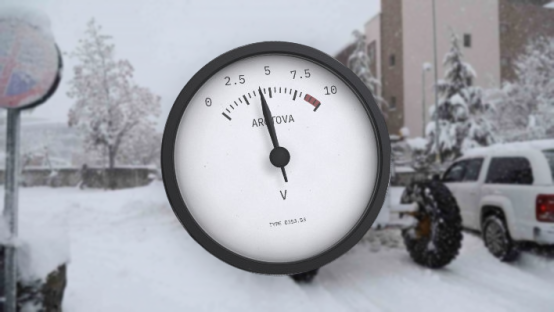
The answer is 4 V
